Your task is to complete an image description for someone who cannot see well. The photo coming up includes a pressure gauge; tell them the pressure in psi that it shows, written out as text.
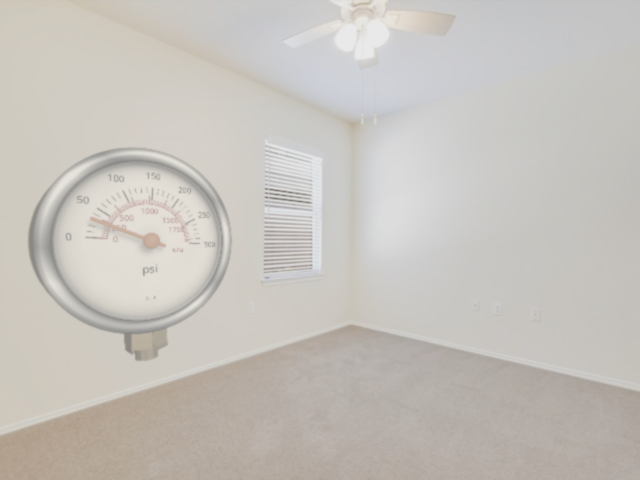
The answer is 30 psi
